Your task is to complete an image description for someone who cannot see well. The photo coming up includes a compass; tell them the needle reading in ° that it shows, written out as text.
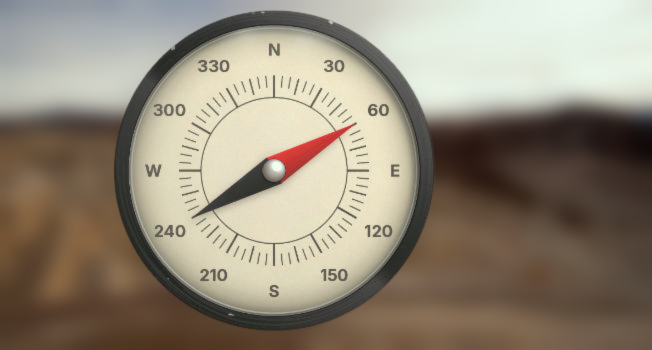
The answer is 60 °
